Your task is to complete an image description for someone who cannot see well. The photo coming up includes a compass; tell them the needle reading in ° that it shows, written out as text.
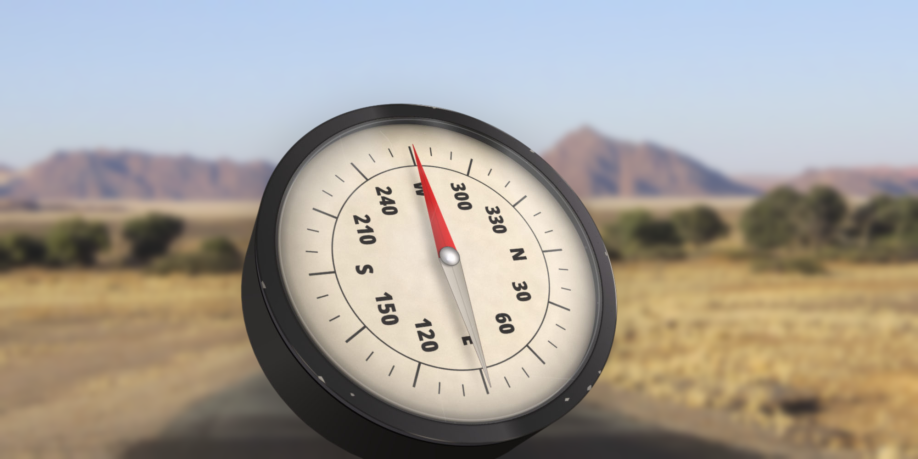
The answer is 270 °
